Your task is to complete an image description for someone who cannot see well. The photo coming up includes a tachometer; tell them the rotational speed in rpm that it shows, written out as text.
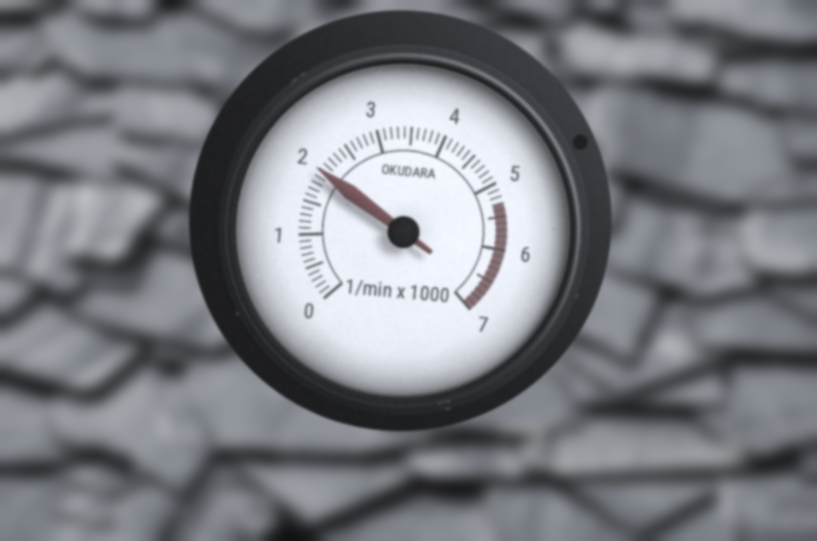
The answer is 2000 rpm
